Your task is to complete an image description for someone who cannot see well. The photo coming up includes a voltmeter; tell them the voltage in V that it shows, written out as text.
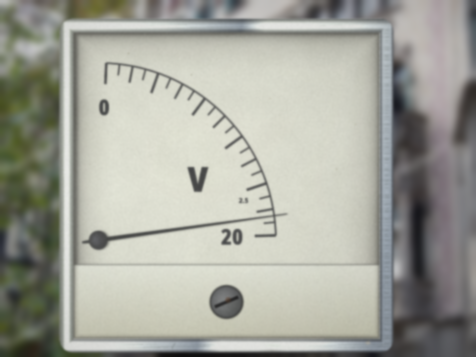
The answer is 18.5 V
